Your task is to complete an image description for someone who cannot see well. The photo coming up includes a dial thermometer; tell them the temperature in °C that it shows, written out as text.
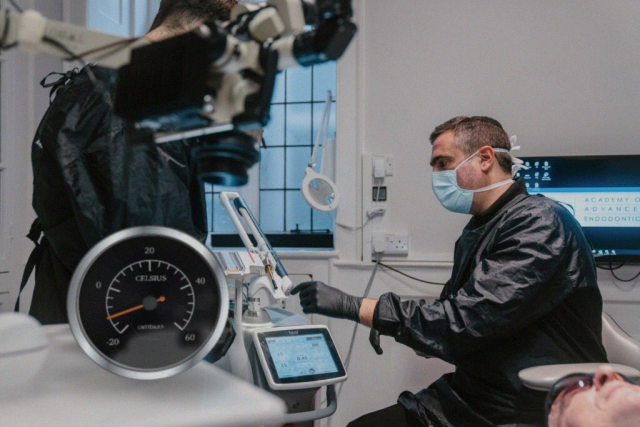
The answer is -12 °C
